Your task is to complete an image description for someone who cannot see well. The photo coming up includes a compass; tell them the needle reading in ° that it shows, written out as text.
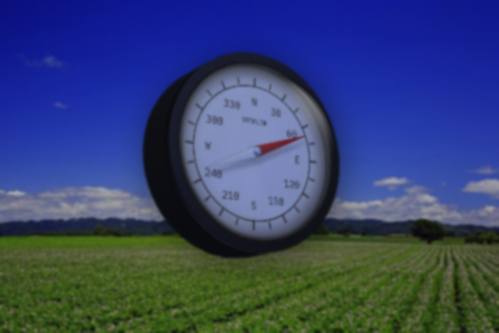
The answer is 67.5 °
